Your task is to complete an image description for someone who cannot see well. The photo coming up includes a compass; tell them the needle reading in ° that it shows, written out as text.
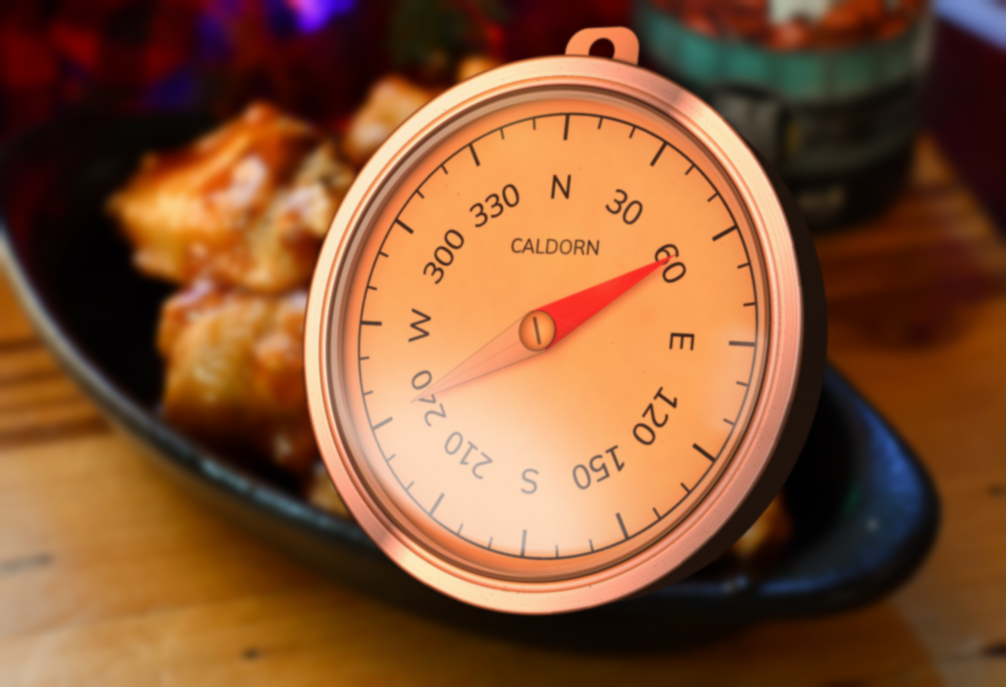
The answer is 60 °
